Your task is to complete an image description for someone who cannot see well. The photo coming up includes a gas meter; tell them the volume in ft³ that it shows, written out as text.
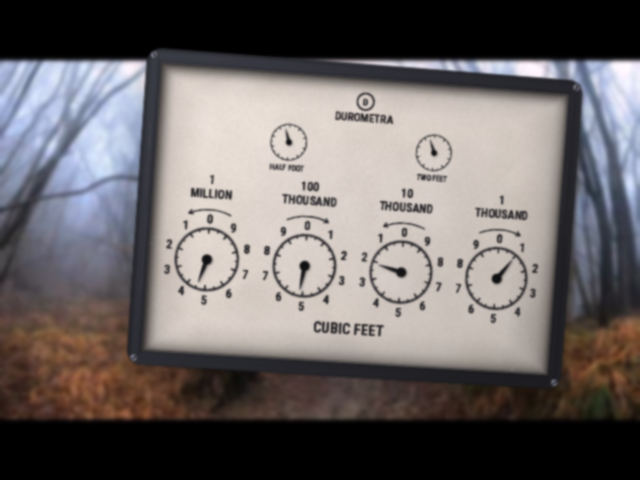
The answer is 452100 ft³
